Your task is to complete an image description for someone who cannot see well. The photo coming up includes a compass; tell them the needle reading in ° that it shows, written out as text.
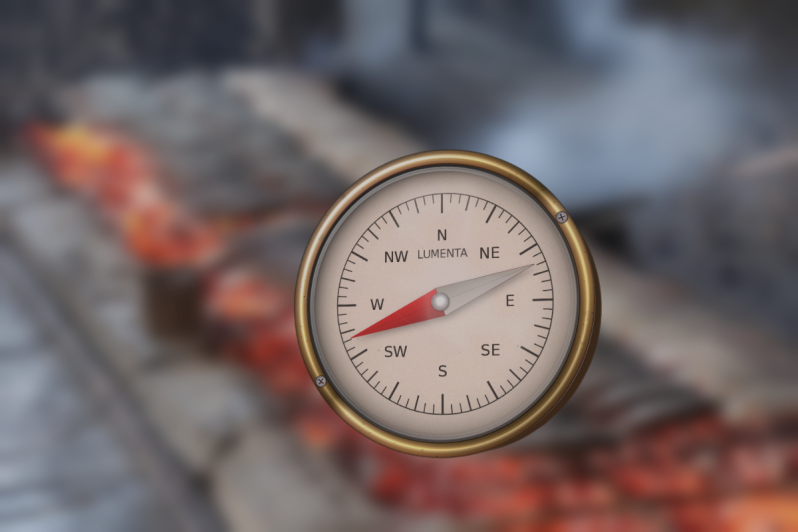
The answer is 250 °
